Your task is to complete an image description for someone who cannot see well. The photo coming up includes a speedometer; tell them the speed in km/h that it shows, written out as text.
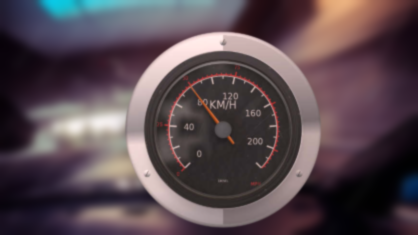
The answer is 80 km/h
